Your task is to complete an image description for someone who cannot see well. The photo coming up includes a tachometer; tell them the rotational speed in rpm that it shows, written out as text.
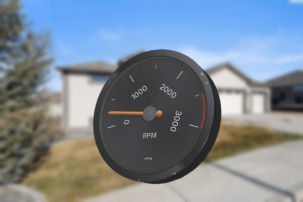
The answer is 250 rpm
